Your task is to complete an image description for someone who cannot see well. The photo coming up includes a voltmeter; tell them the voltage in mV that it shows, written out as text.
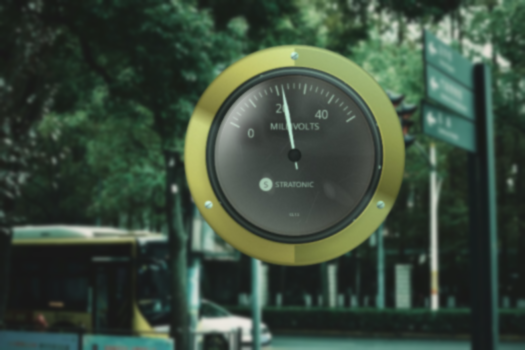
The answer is 22 mV
